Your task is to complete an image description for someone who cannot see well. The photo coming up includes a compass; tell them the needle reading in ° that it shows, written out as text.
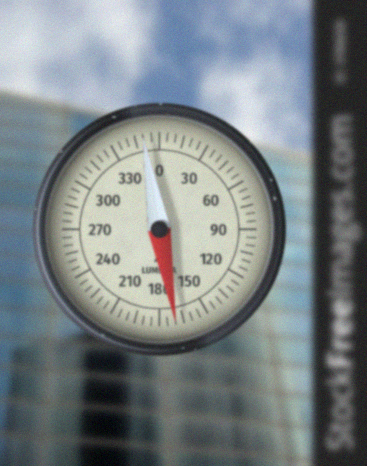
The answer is 170 °
